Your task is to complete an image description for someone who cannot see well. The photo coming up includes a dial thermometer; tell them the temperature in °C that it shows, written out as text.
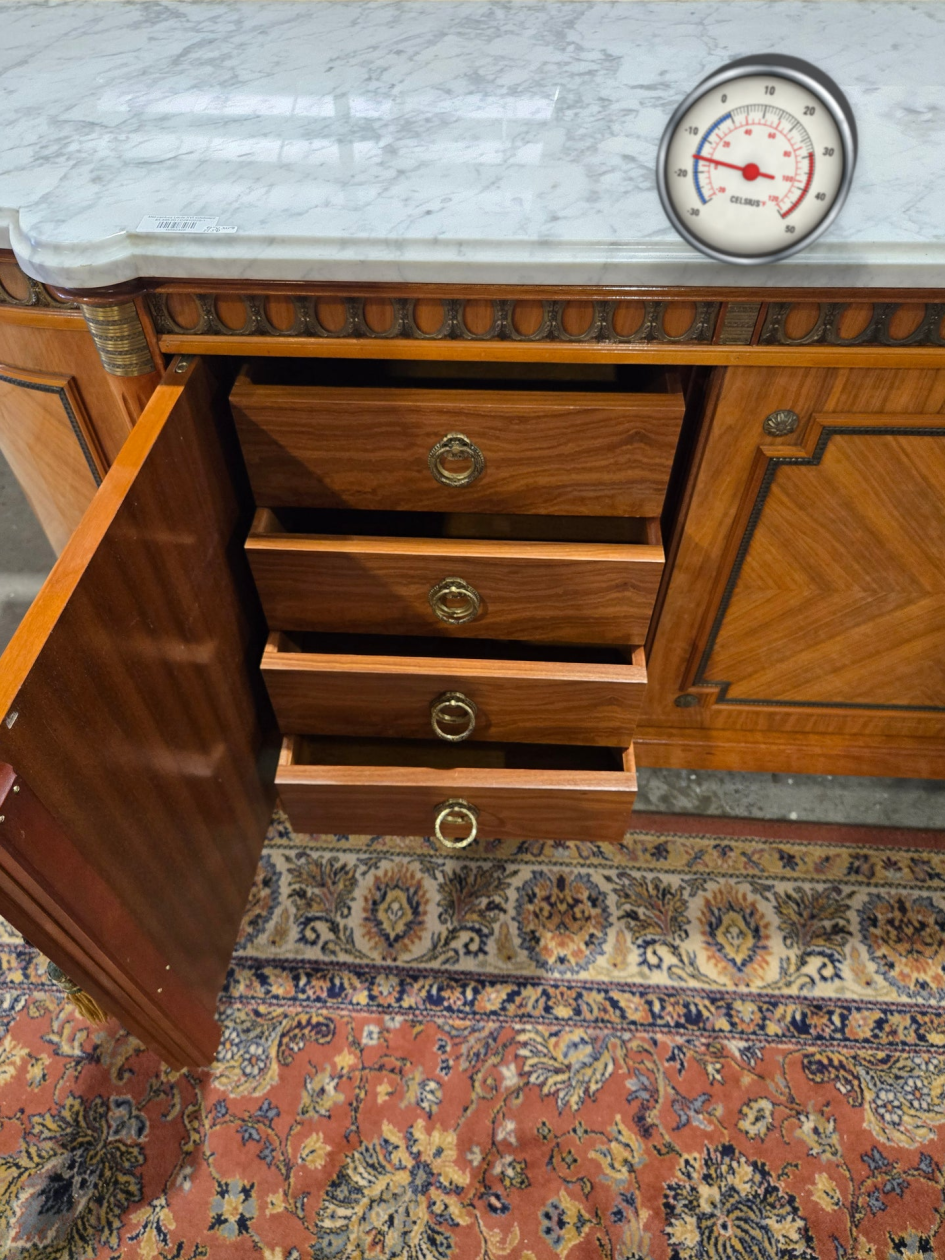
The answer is -15 °C
